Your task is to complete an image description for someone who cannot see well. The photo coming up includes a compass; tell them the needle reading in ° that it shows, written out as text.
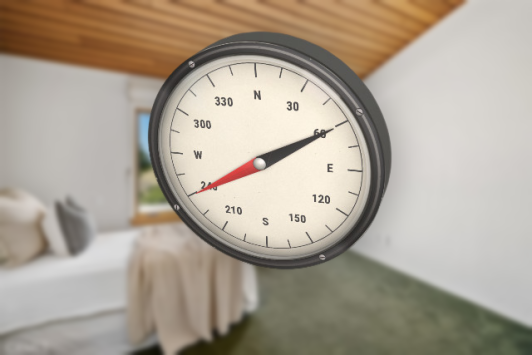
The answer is 240 °
